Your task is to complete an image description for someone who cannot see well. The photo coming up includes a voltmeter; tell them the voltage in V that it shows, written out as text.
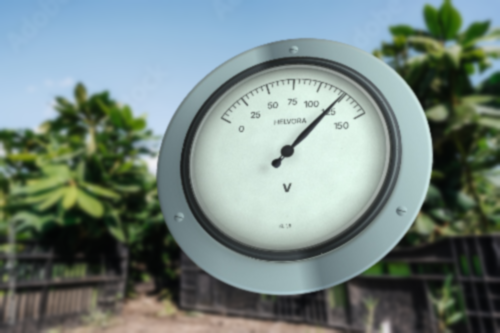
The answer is 125 V
